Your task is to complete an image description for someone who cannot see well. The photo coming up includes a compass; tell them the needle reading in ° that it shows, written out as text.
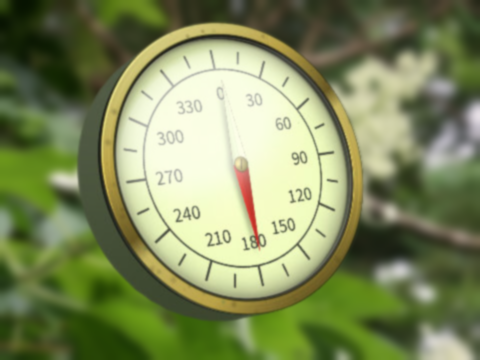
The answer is 180 °
